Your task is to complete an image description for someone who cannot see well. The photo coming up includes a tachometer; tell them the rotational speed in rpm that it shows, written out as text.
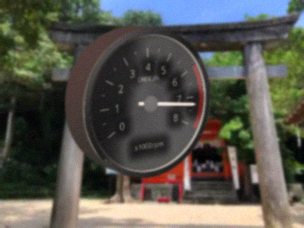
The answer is 7250 rpm
